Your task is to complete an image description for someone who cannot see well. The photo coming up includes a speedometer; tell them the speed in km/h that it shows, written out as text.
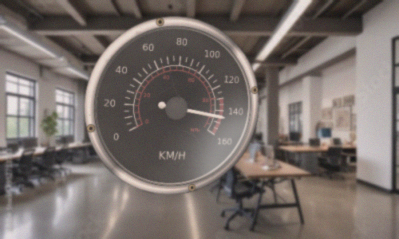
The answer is 145 km/h
